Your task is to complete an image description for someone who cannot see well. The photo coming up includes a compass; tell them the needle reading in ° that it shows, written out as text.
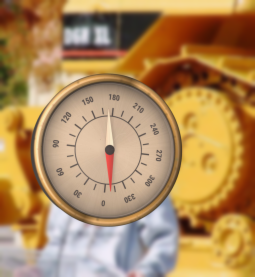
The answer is 352.5 °
